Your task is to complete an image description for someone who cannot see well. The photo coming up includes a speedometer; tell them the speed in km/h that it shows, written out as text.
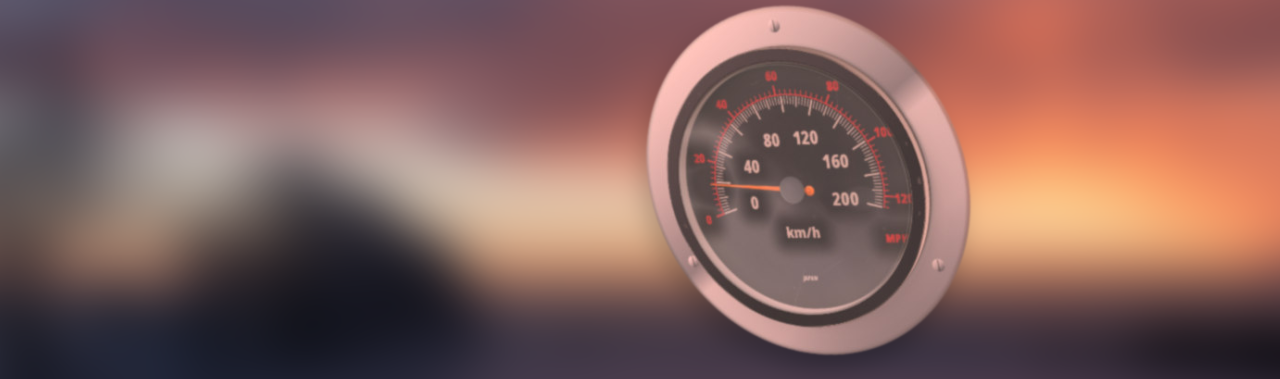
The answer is 20 km/h
